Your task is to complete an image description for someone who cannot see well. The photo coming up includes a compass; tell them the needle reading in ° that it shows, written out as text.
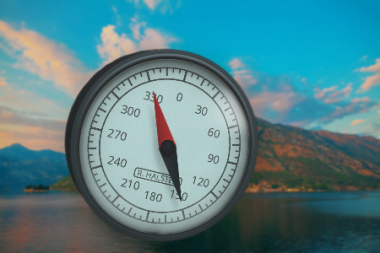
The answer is 330 °
